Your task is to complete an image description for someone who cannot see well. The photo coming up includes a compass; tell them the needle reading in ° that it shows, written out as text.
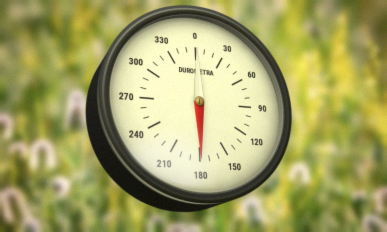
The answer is 180 °
